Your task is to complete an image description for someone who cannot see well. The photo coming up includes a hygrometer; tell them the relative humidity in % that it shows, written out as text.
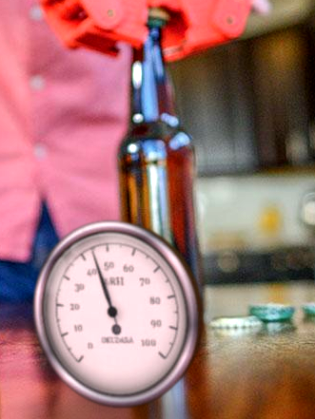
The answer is 45 %
